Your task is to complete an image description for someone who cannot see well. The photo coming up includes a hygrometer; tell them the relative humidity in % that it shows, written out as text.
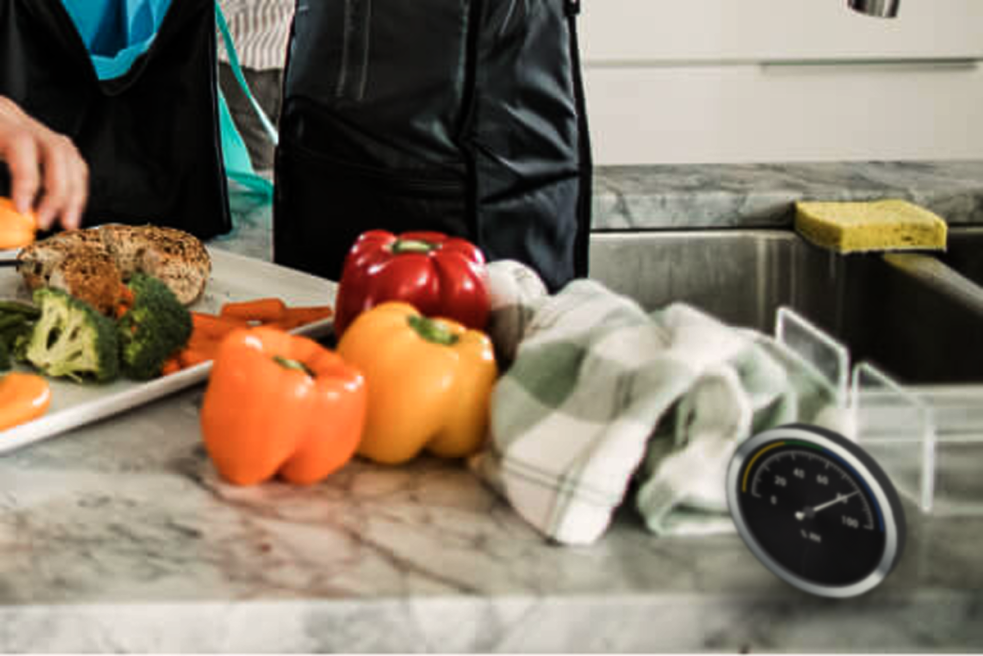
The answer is 80 %
